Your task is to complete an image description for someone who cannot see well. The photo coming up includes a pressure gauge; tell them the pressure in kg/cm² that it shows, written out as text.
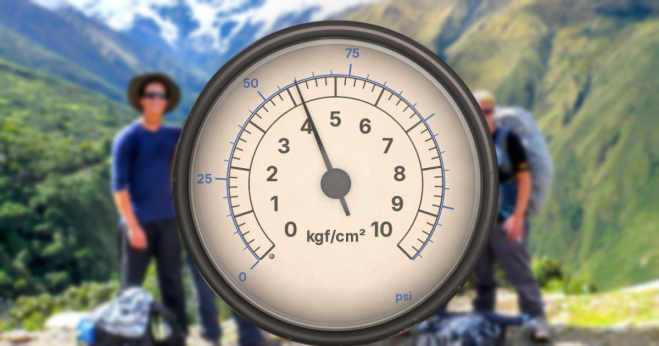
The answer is 4.2 kg/cm²
